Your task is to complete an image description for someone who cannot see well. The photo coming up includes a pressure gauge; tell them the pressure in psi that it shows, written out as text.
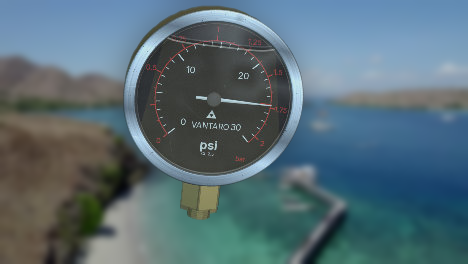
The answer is 25 psi
